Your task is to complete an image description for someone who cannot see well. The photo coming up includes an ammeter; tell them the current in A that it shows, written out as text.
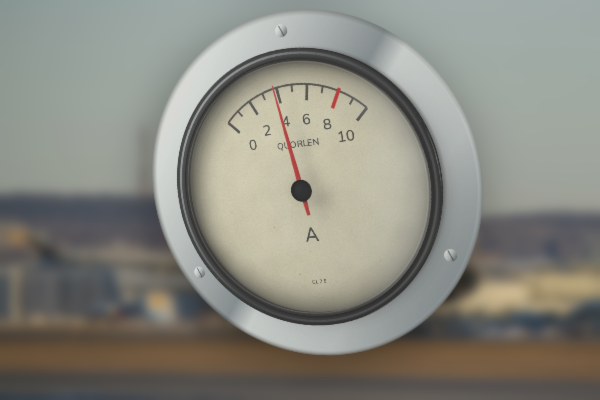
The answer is 4 A
